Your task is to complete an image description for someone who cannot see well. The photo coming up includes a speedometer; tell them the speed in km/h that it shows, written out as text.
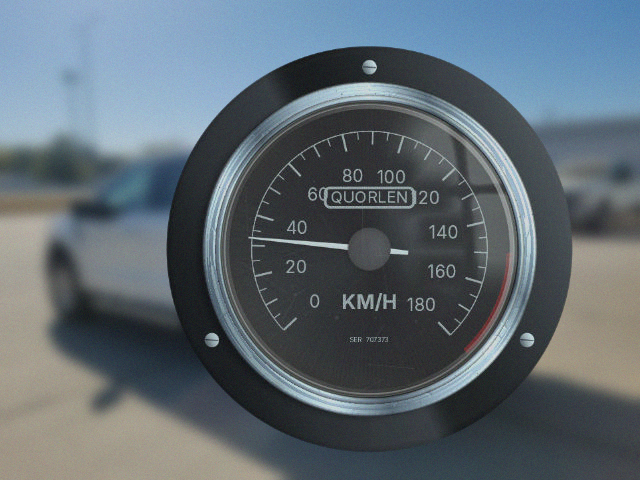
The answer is 32.5 km/h
